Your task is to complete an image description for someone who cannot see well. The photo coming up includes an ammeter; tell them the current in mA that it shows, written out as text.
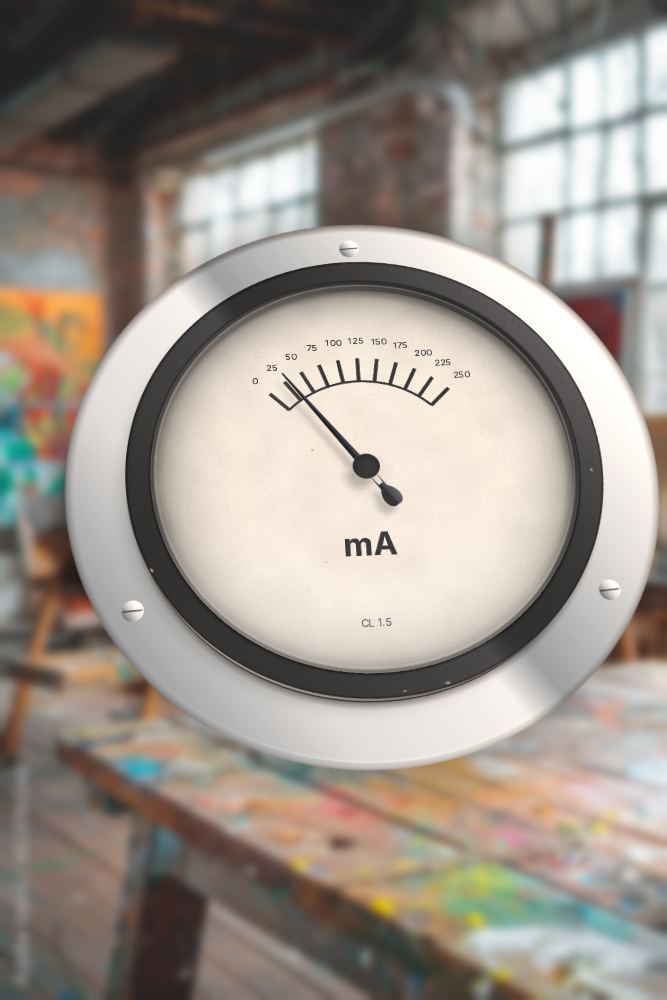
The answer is 25 mA
